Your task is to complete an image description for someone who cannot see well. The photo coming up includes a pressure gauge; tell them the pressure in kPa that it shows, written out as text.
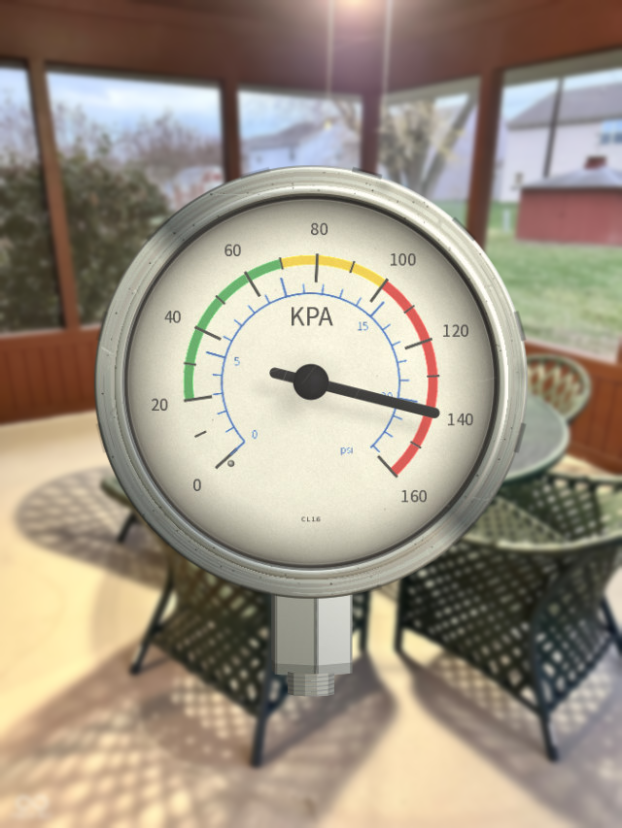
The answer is 140 kPa
